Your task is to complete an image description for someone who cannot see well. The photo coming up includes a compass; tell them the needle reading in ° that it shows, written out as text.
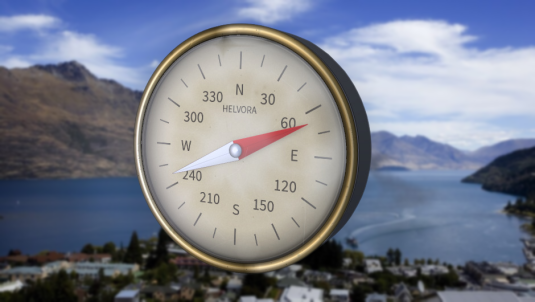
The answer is 67.5 °
